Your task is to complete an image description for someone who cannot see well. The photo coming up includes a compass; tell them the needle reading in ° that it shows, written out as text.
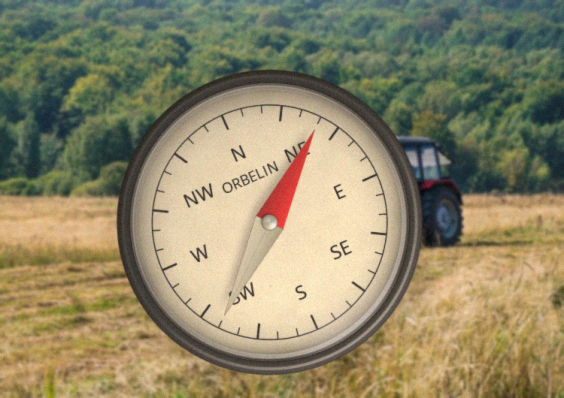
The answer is 50 °
